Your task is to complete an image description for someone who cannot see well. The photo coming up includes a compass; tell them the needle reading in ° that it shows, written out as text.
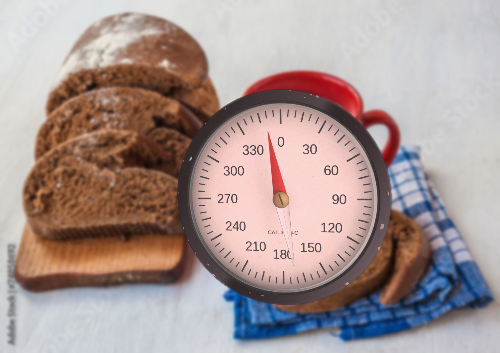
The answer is 350 °
